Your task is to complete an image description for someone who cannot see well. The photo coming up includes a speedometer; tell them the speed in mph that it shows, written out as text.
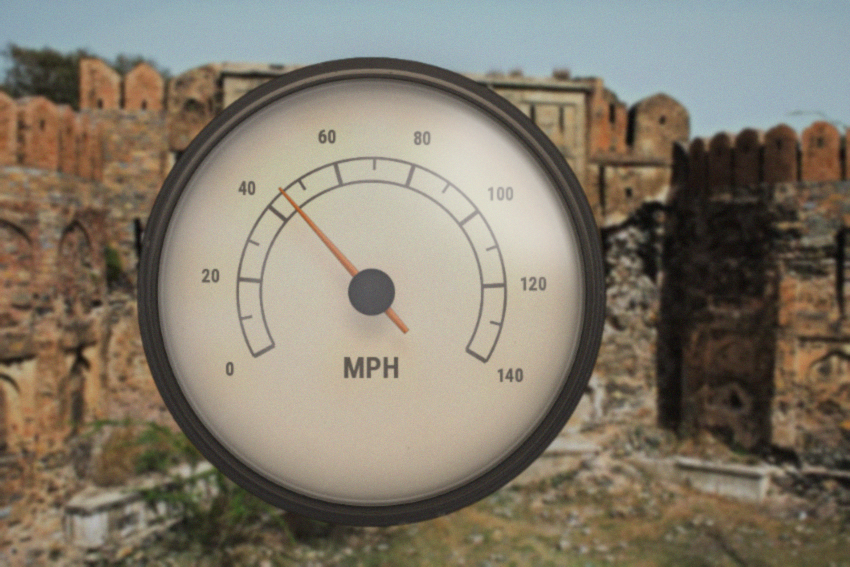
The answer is 45 mph
